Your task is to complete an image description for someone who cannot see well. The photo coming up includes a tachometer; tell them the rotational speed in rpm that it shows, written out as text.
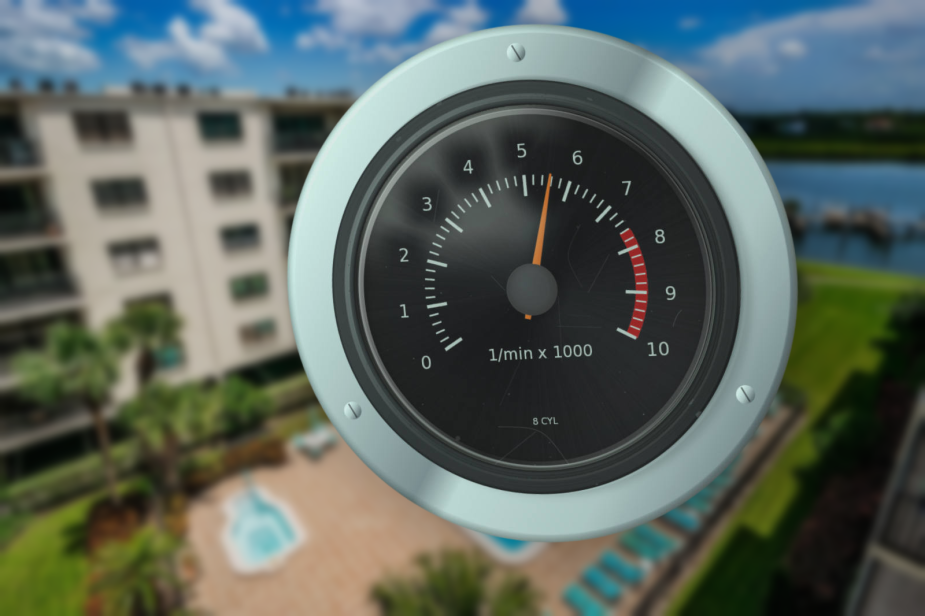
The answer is 5600 rpm
